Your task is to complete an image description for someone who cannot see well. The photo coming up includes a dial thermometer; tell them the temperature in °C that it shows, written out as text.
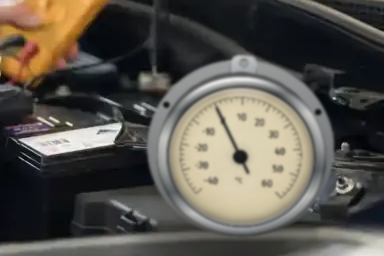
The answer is 0 °C
